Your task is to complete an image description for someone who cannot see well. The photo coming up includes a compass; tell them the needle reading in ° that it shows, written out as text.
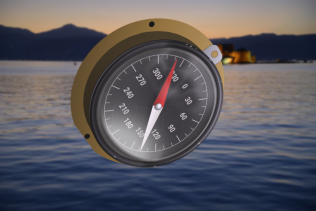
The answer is 320 °
